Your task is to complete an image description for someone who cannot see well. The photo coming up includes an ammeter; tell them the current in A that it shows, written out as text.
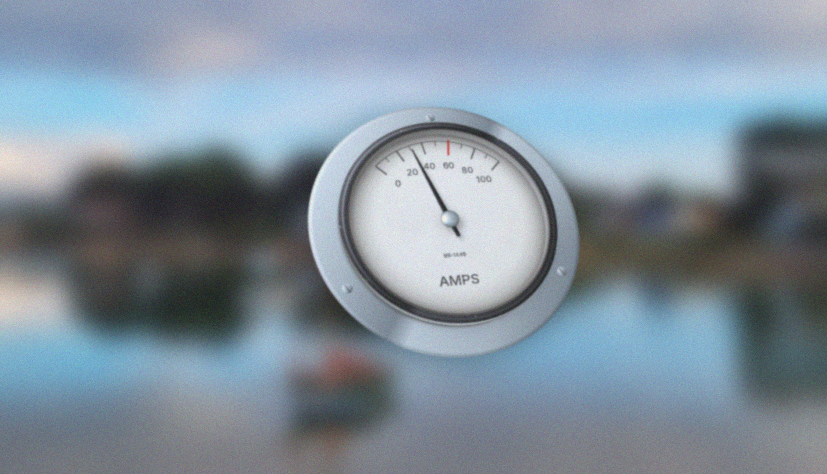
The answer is 30 A
